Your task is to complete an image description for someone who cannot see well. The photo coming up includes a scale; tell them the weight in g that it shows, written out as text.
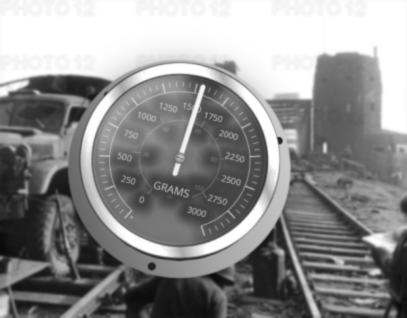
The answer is 1550 g
